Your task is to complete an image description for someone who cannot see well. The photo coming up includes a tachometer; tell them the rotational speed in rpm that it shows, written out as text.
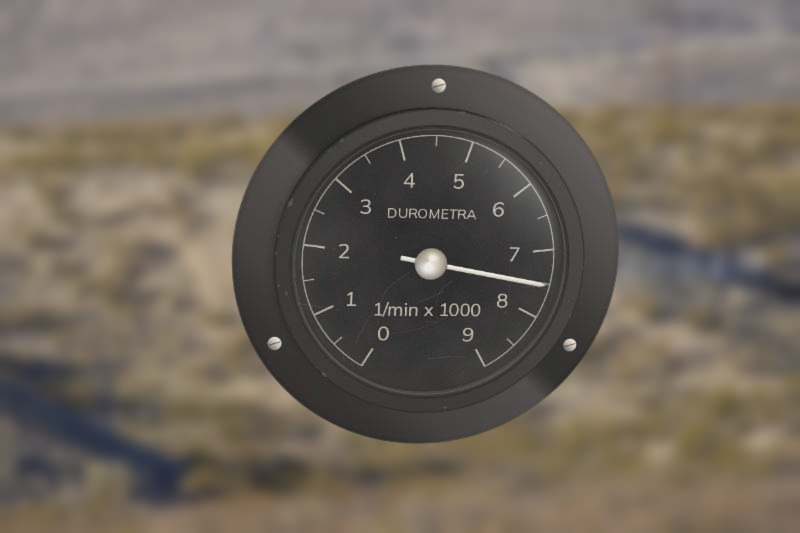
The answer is 7500 rpm
